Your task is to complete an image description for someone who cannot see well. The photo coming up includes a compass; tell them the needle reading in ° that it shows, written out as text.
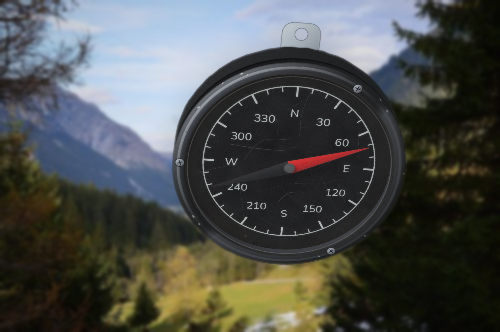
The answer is 70 °
